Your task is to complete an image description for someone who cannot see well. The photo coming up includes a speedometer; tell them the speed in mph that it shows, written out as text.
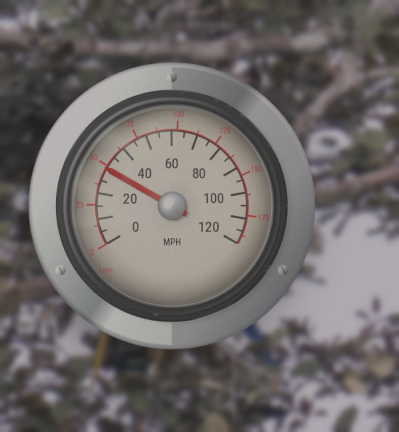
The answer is 30 mph
